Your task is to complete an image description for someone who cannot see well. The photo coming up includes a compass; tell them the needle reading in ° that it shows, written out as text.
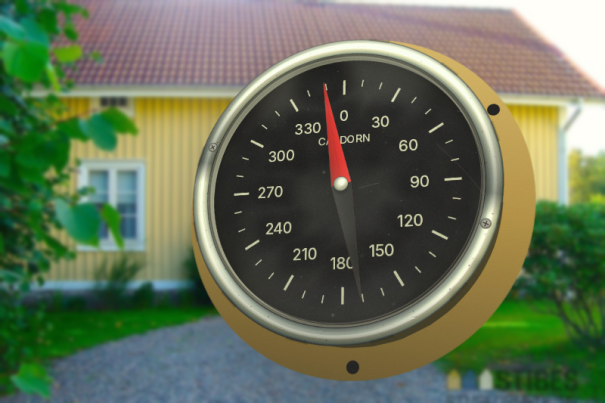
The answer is 350 °
